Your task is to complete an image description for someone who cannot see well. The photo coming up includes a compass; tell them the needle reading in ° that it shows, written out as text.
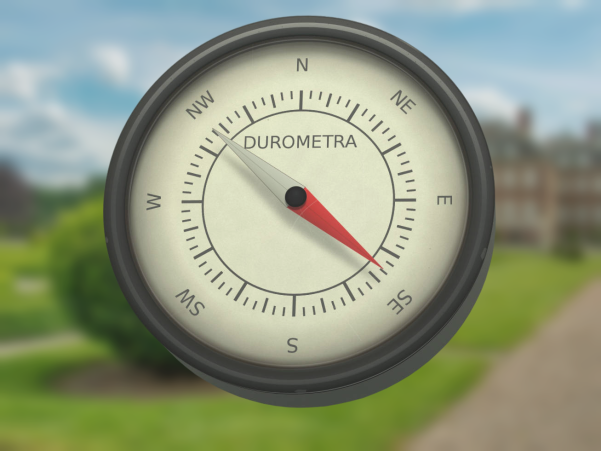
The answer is 130 °
